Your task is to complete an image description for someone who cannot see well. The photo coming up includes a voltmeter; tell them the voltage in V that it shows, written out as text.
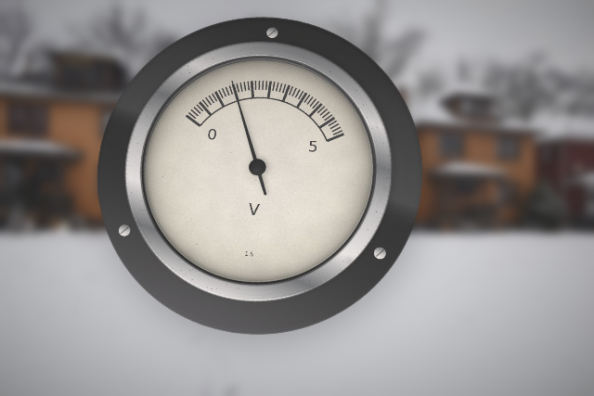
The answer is 1.5 V
